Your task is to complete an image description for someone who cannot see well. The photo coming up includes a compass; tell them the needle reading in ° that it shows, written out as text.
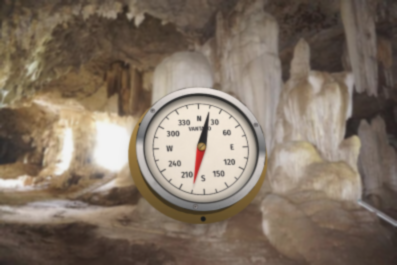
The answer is 195 °
